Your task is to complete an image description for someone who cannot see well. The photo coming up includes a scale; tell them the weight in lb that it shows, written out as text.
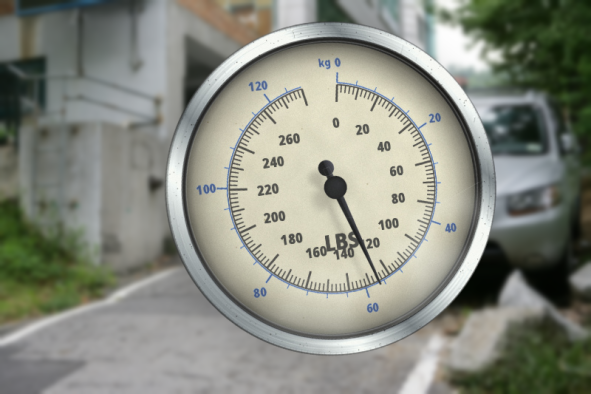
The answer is 126 lb
